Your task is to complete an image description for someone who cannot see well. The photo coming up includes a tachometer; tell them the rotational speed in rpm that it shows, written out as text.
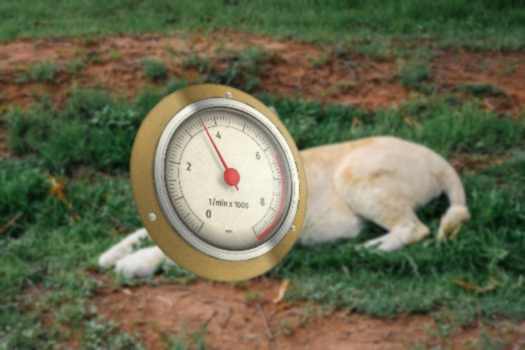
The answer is 3500 rpm
